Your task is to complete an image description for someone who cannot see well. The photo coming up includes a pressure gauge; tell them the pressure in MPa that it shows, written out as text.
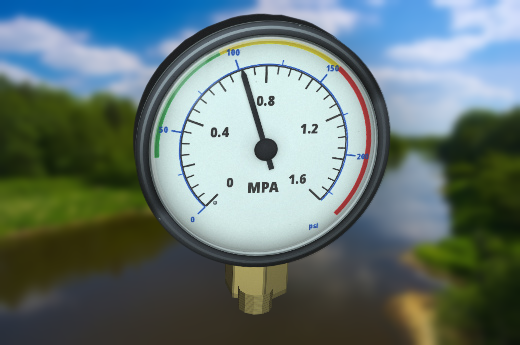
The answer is 0.7 MPa
